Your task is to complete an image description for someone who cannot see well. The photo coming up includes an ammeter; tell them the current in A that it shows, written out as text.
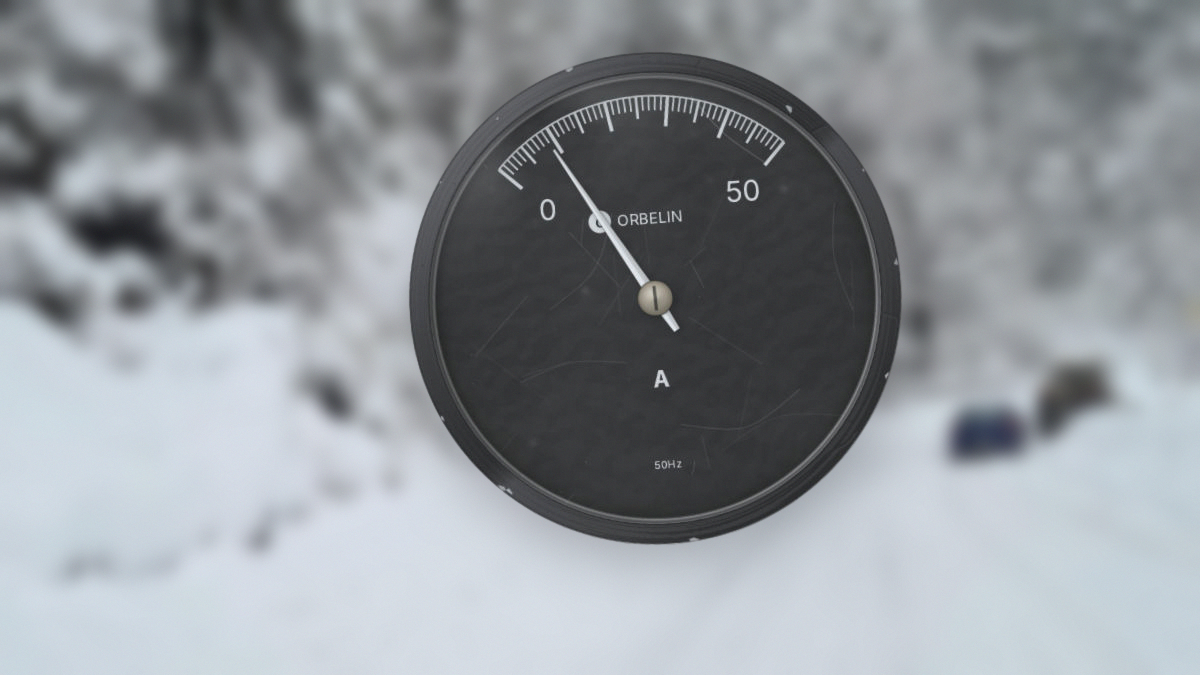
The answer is 9 A
